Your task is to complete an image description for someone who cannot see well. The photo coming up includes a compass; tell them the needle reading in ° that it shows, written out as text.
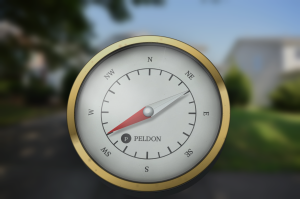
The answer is 240 °
